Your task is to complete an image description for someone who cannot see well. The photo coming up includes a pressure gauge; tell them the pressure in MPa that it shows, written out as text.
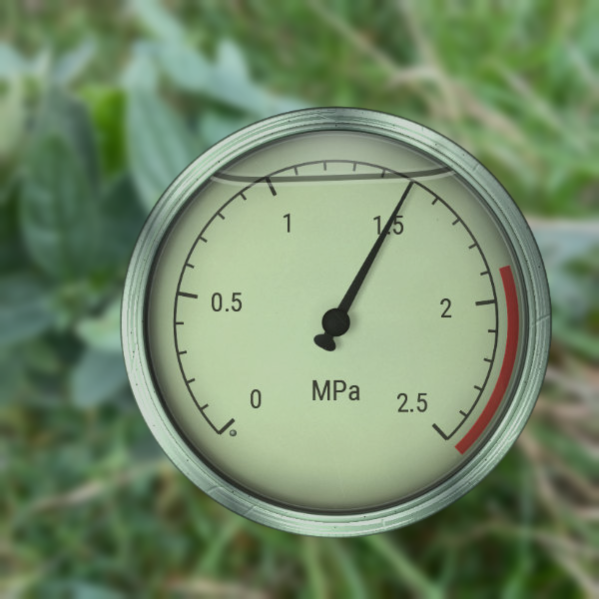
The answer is 1.5 MPa
